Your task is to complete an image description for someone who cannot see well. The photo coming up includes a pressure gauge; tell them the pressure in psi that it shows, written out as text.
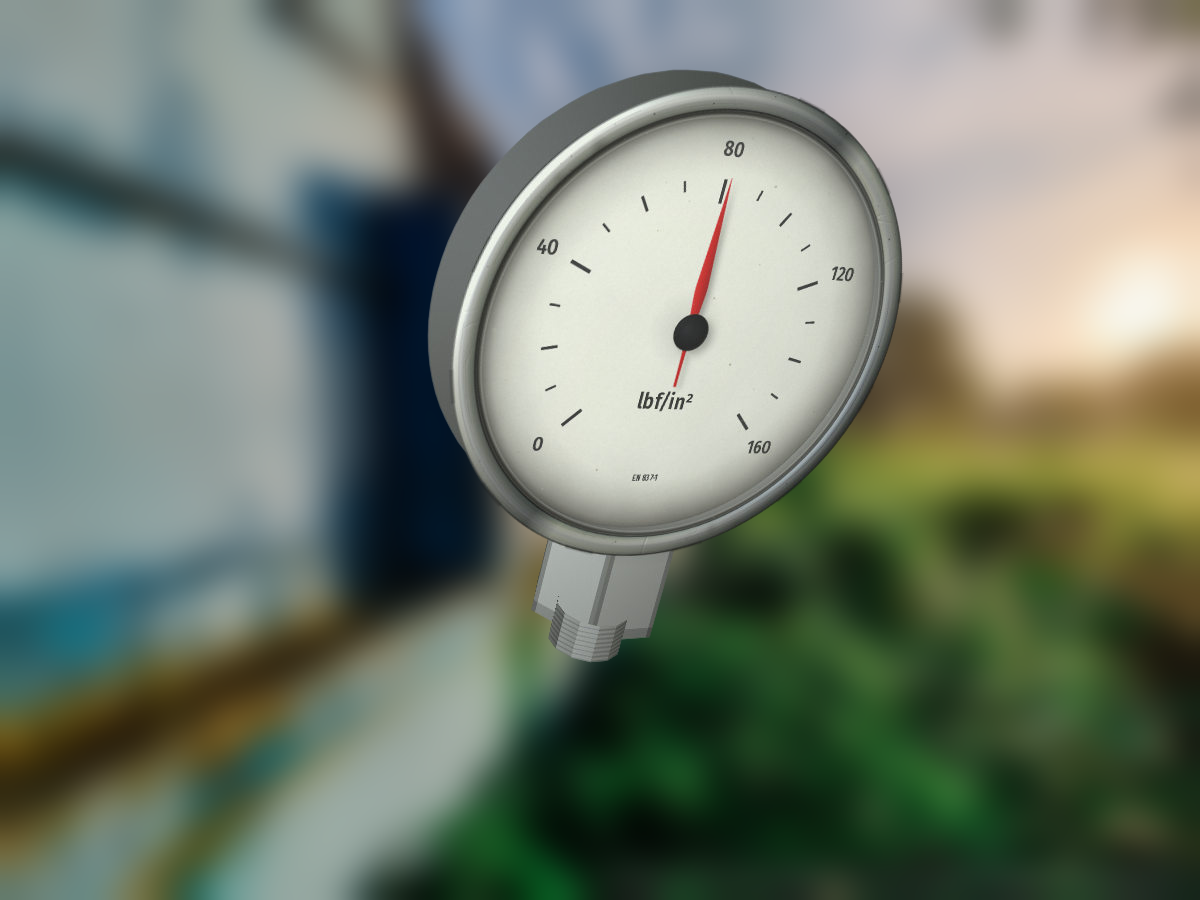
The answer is 80 psi
